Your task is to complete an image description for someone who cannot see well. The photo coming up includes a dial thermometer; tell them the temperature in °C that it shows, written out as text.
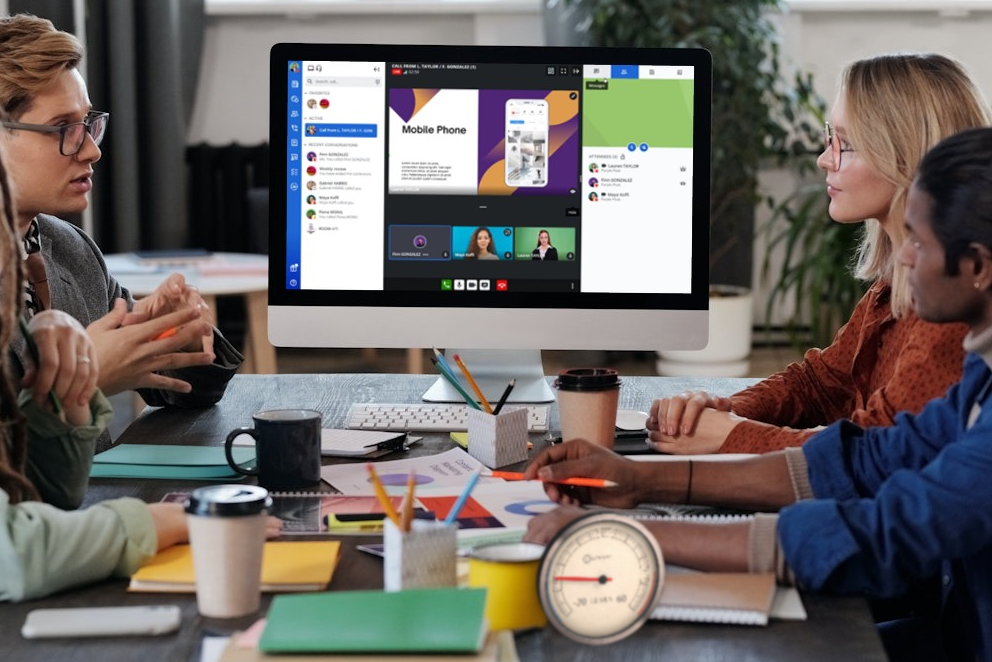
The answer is -5 °C
